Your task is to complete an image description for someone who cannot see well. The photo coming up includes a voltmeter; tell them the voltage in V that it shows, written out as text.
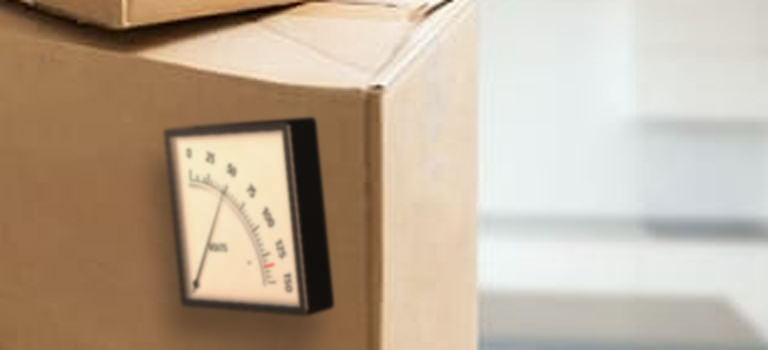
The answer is 50 V
